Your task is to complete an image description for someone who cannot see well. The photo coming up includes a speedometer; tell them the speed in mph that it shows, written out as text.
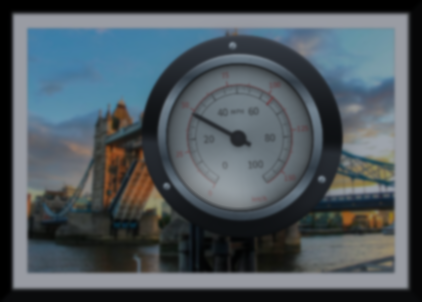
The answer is 30 mph
